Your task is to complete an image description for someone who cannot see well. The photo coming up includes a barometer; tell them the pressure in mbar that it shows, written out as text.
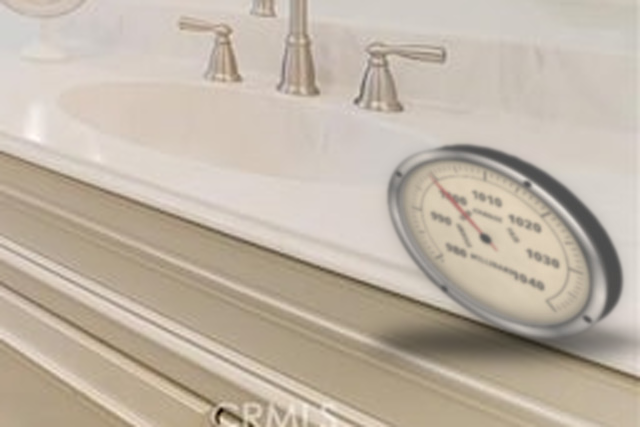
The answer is 1000 mbar
